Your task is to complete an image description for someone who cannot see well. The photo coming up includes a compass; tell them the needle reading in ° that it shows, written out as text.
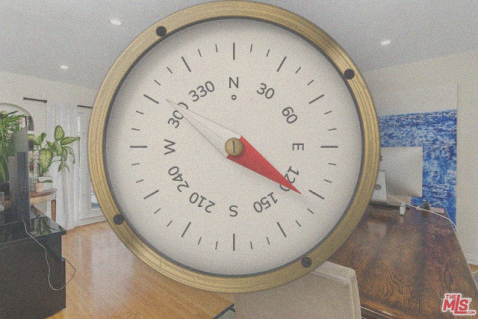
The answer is 125 °
